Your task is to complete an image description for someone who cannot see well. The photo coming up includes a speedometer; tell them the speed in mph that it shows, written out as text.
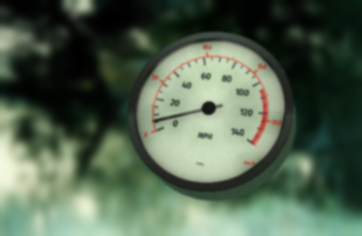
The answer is 5 mph
